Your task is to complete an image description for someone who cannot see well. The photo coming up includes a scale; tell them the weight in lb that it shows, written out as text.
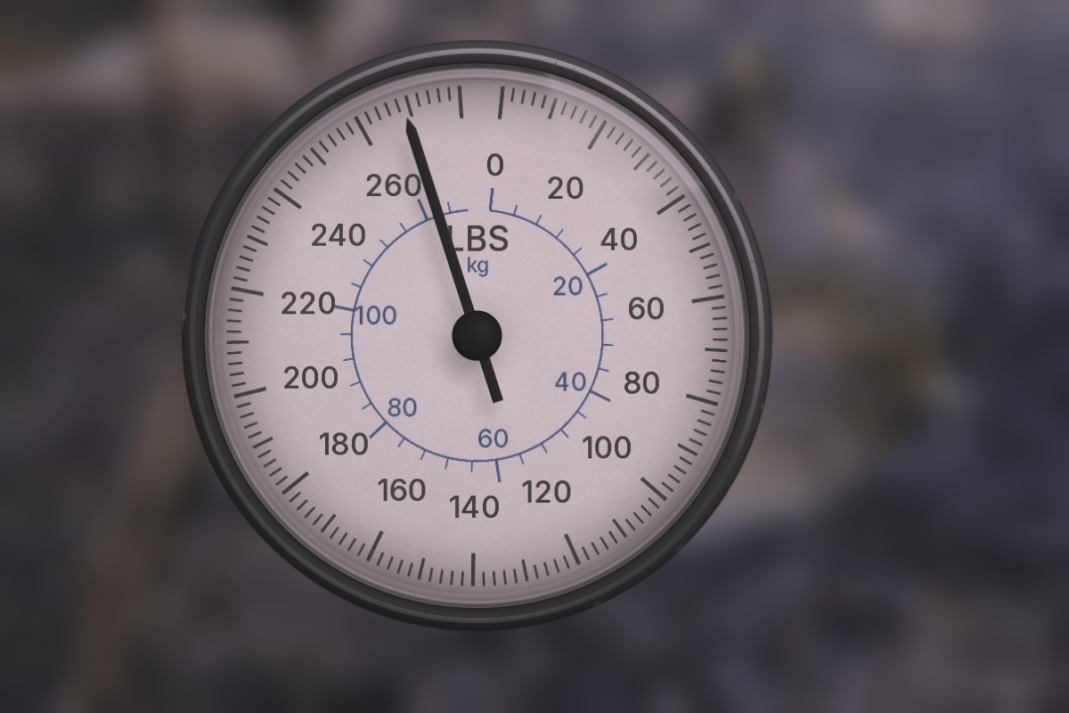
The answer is 269 lb
